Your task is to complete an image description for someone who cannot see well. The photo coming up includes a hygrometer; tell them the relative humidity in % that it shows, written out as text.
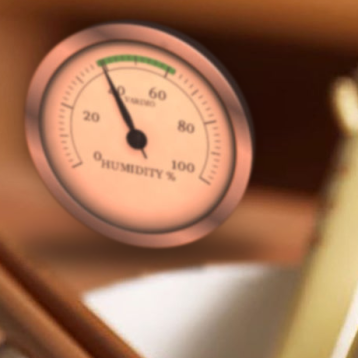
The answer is 40 %
